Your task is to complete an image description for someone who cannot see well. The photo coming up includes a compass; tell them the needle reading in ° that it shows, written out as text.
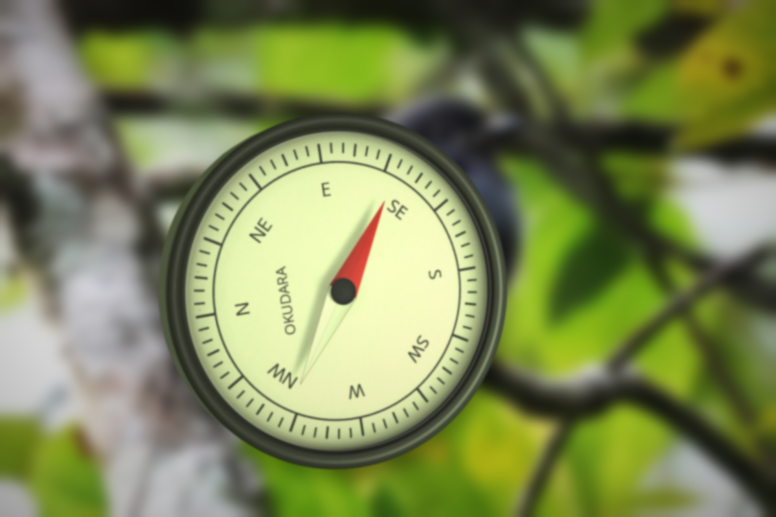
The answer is 125 °
